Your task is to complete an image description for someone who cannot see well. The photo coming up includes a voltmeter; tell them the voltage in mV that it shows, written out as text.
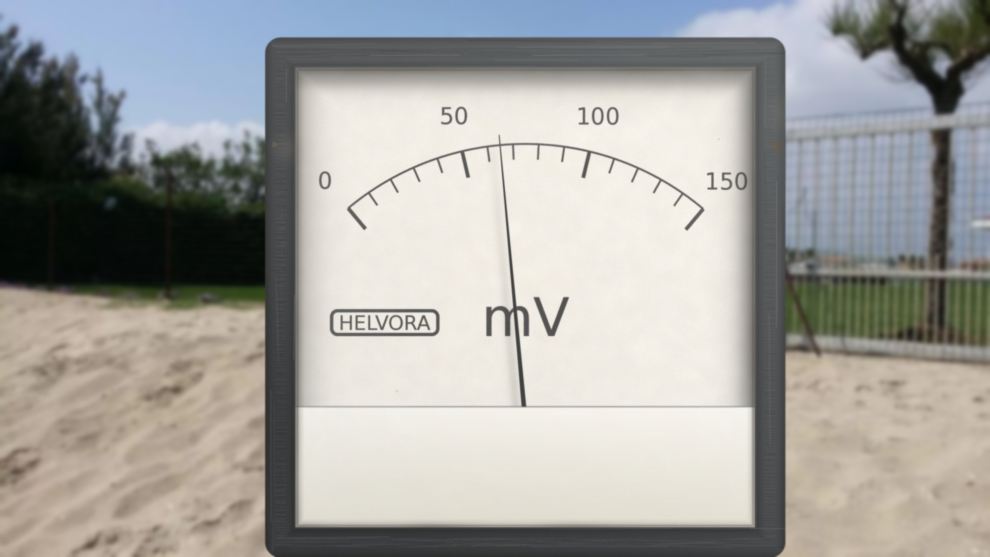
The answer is 65 mV
